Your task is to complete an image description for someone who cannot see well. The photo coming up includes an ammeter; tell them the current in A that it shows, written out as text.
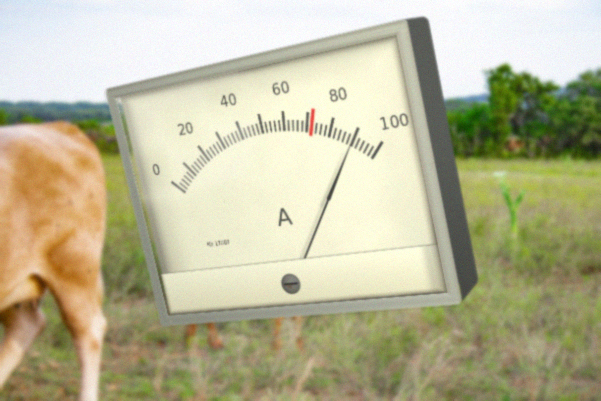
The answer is 90 A
